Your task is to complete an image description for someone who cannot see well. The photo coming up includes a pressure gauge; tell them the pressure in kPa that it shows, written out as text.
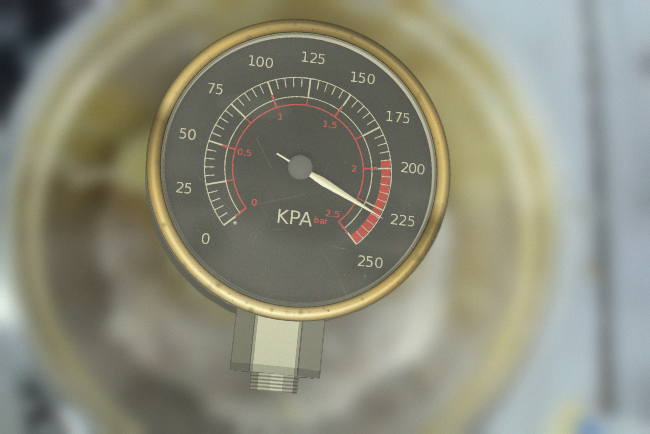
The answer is 230 kPa
